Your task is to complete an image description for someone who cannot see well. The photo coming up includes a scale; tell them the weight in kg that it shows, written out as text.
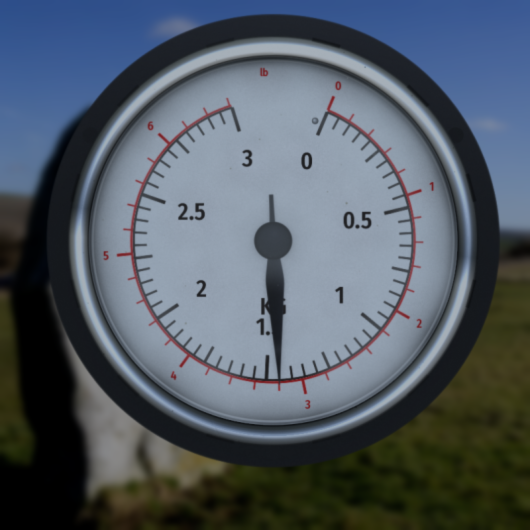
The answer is 1.45 kg
